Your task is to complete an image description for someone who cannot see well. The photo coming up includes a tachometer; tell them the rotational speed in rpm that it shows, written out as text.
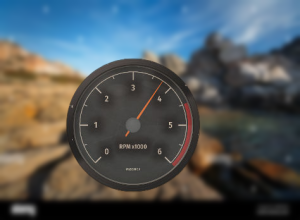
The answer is 3750 rpm
